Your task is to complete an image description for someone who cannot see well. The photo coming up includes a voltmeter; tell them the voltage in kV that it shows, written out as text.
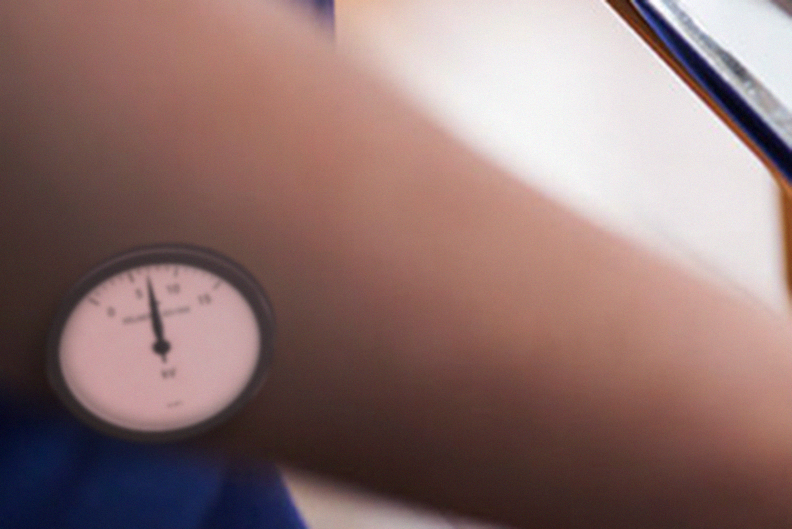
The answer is 7 kV
